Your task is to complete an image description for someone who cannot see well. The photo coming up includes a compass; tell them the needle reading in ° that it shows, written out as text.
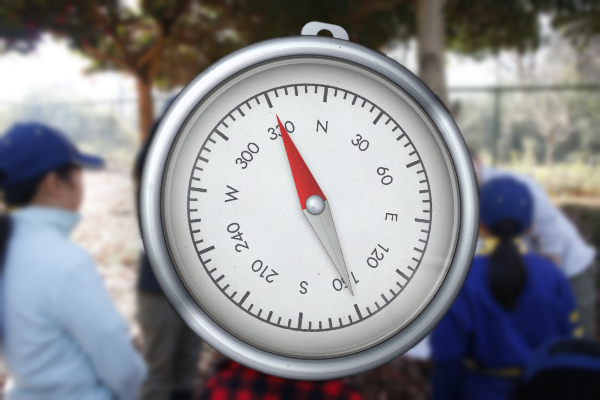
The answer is 330 °
